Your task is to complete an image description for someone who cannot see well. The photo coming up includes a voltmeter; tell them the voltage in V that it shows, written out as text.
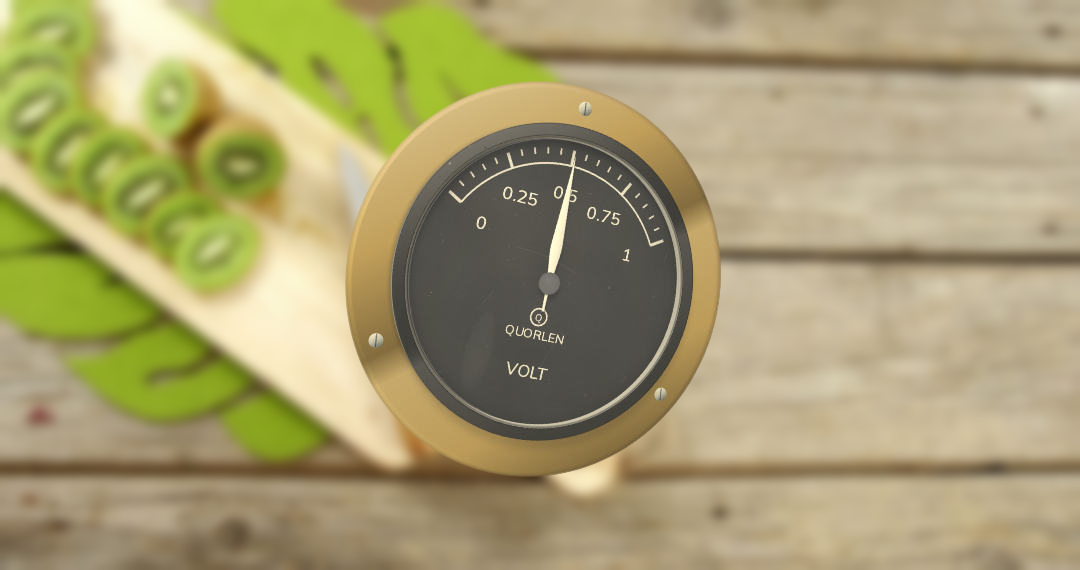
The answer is 0.5 V
